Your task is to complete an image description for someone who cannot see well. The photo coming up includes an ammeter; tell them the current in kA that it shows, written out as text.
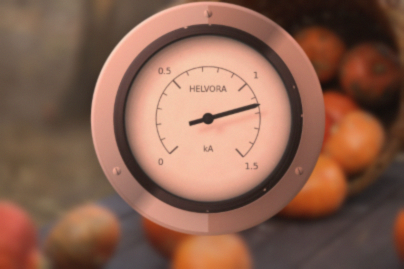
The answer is 1.15 kA
